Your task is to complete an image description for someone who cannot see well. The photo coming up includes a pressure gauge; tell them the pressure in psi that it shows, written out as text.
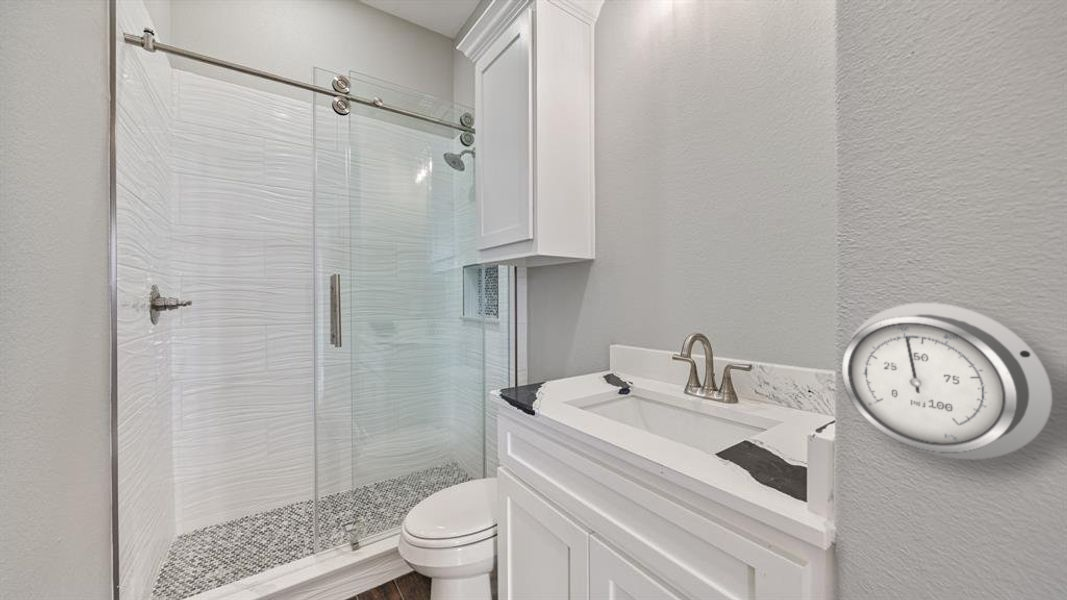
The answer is 45 psi
